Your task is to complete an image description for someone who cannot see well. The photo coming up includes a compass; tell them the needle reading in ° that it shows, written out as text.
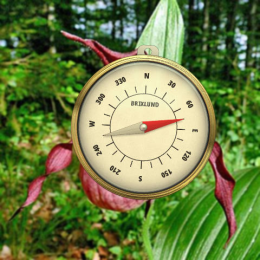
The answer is 75 °
